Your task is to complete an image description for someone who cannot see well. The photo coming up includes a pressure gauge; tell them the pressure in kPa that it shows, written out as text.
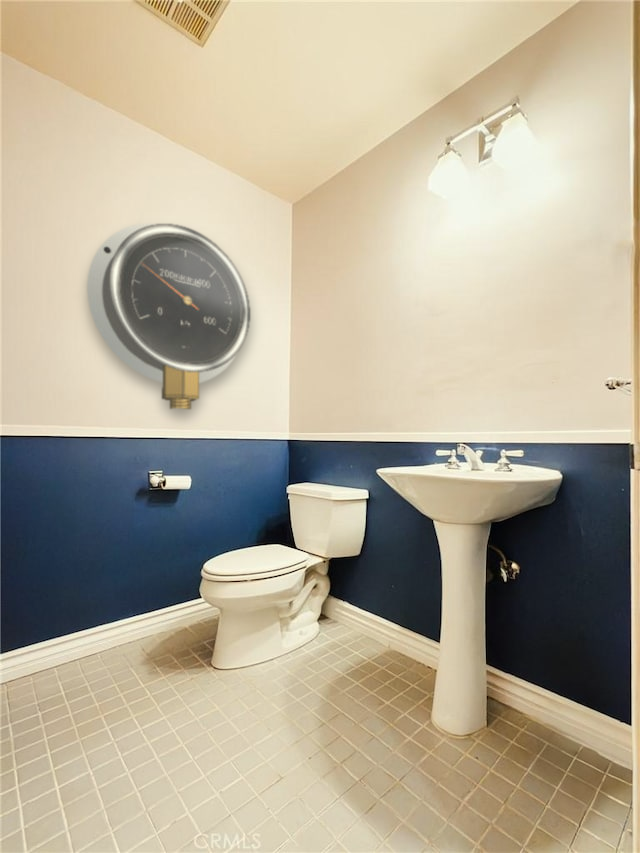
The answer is 150 kPa
